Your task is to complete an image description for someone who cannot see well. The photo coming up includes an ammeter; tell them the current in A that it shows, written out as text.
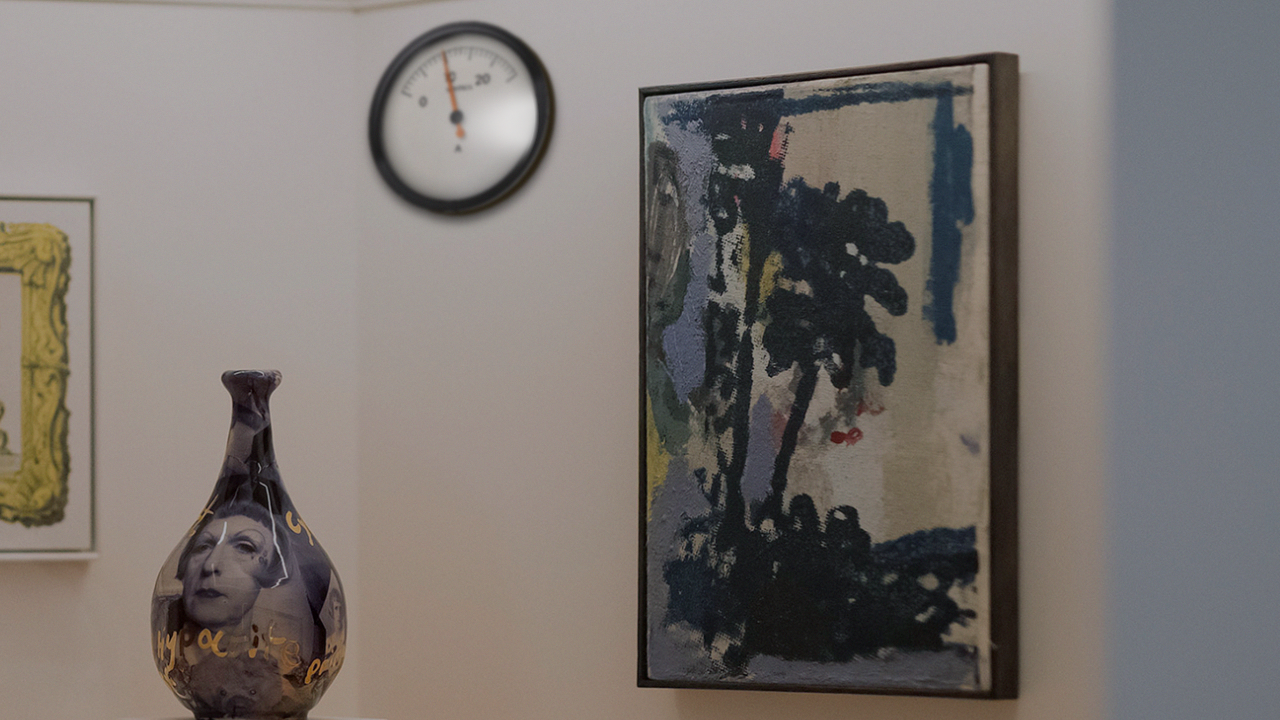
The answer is 10 A
